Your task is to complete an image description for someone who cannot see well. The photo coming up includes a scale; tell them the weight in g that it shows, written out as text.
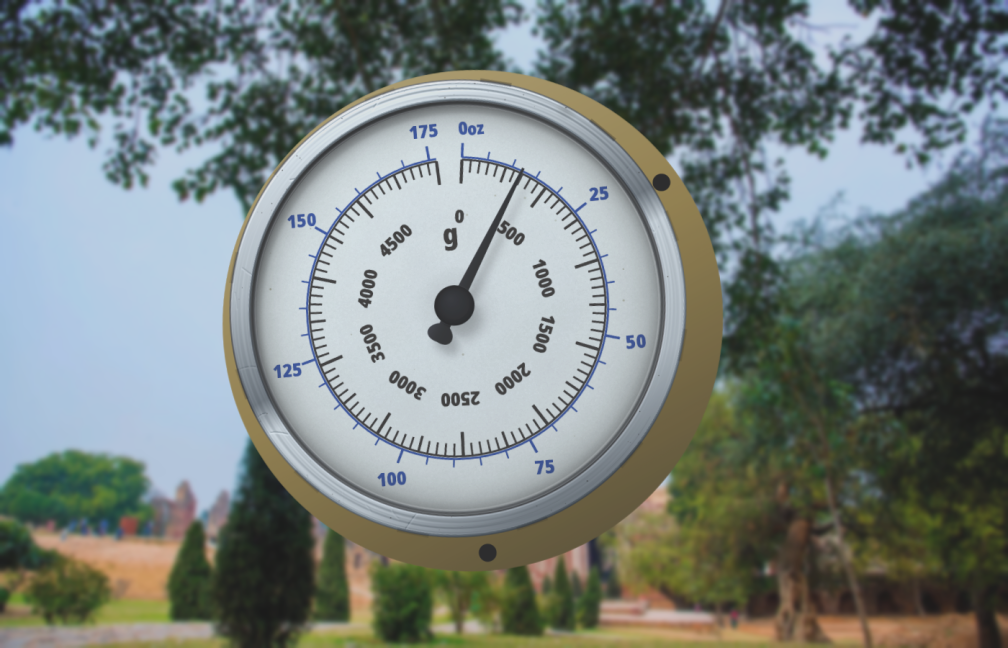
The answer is 350 g
